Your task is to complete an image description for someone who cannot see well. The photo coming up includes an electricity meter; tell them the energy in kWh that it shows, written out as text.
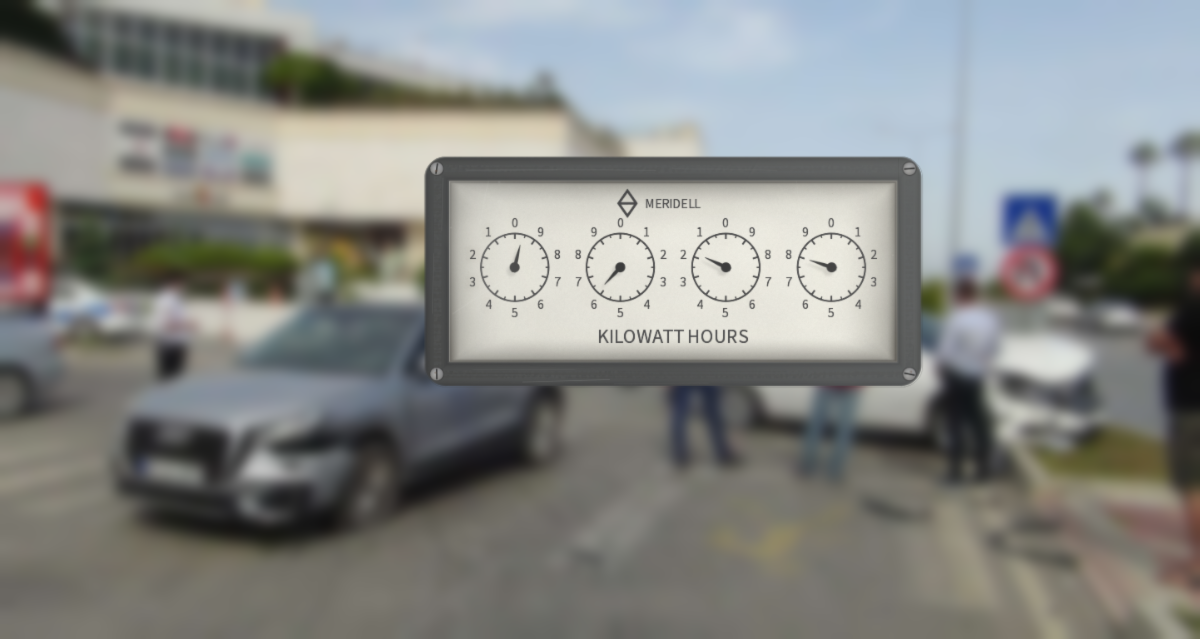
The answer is 9618 kWh
